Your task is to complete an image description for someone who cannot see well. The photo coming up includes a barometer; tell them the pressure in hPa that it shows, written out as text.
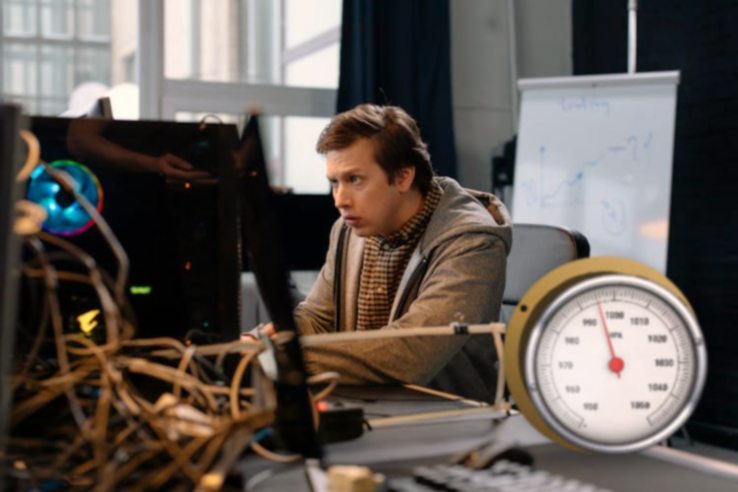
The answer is 995 hPa
